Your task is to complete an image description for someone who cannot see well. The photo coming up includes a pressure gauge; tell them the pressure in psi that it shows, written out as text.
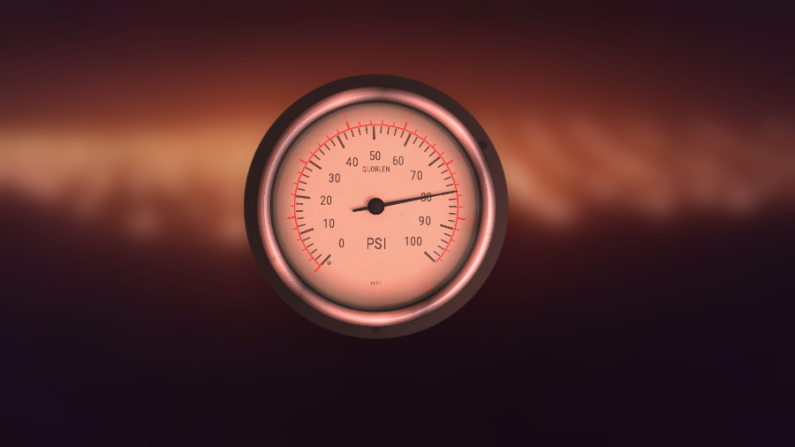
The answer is 80 psi
